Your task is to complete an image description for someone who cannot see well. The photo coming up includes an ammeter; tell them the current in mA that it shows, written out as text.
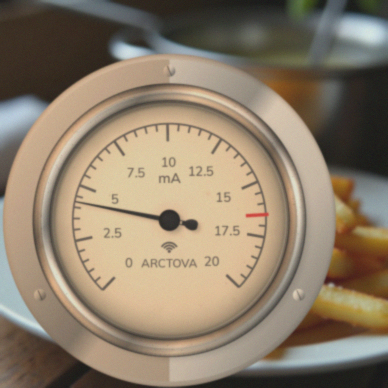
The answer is 4.25 mA
